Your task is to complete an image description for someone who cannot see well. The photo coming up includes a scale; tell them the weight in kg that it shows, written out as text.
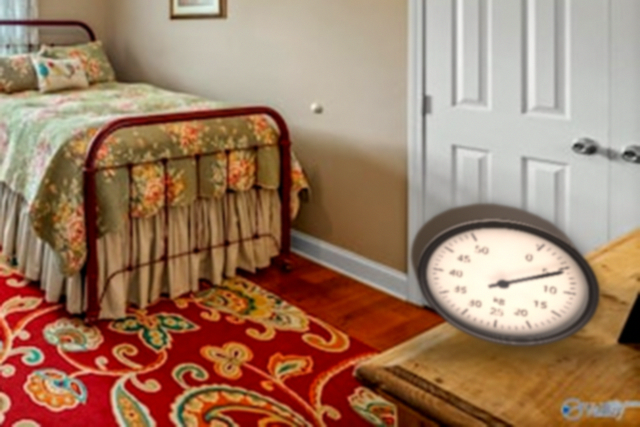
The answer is 5 kg
